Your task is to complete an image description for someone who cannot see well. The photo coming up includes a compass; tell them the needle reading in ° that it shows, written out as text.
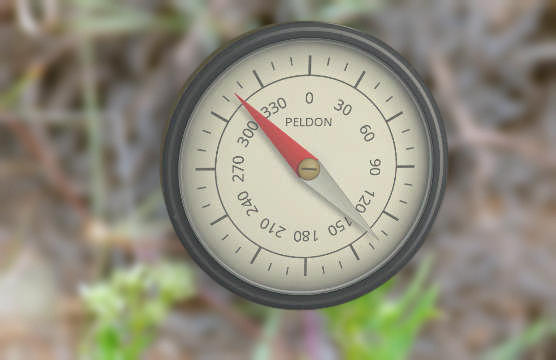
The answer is 315 °
